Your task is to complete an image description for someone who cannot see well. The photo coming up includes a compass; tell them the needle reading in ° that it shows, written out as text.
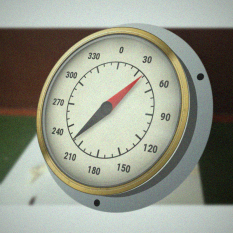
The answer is 40 °
